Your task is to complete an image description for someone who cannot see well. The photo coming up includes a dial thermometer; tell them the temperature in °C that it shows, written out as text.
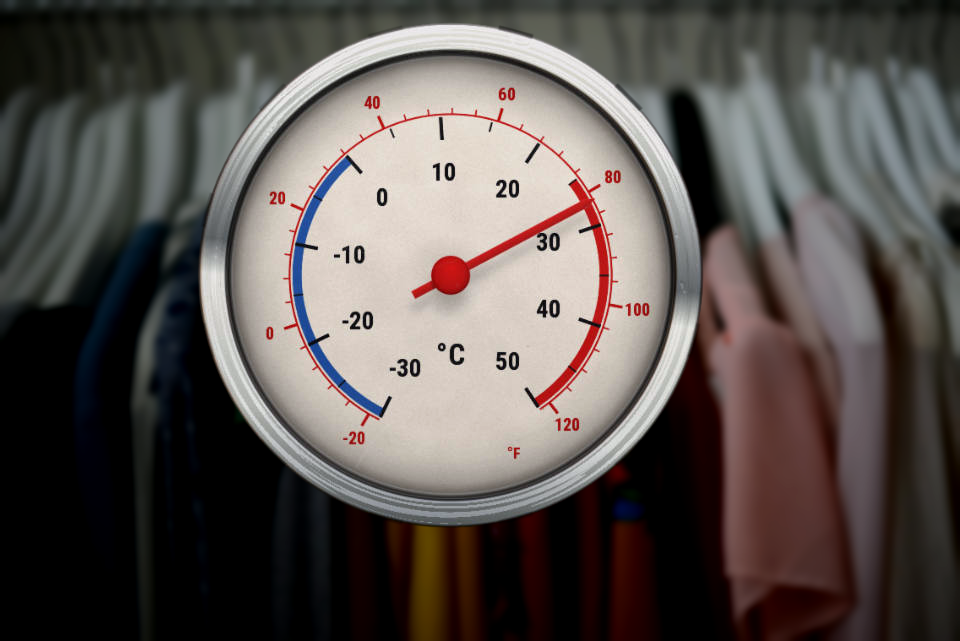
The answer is 27.5 °C
